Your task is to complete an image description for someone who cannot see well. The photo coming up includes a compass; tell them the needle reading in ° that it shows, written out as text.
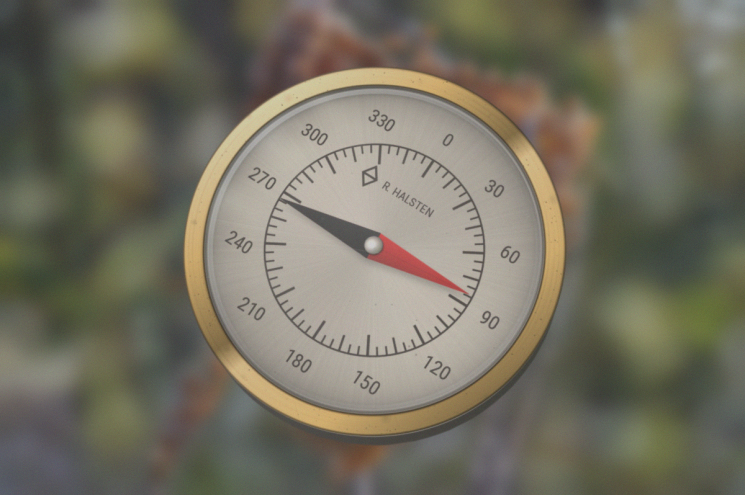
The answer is 85 °
